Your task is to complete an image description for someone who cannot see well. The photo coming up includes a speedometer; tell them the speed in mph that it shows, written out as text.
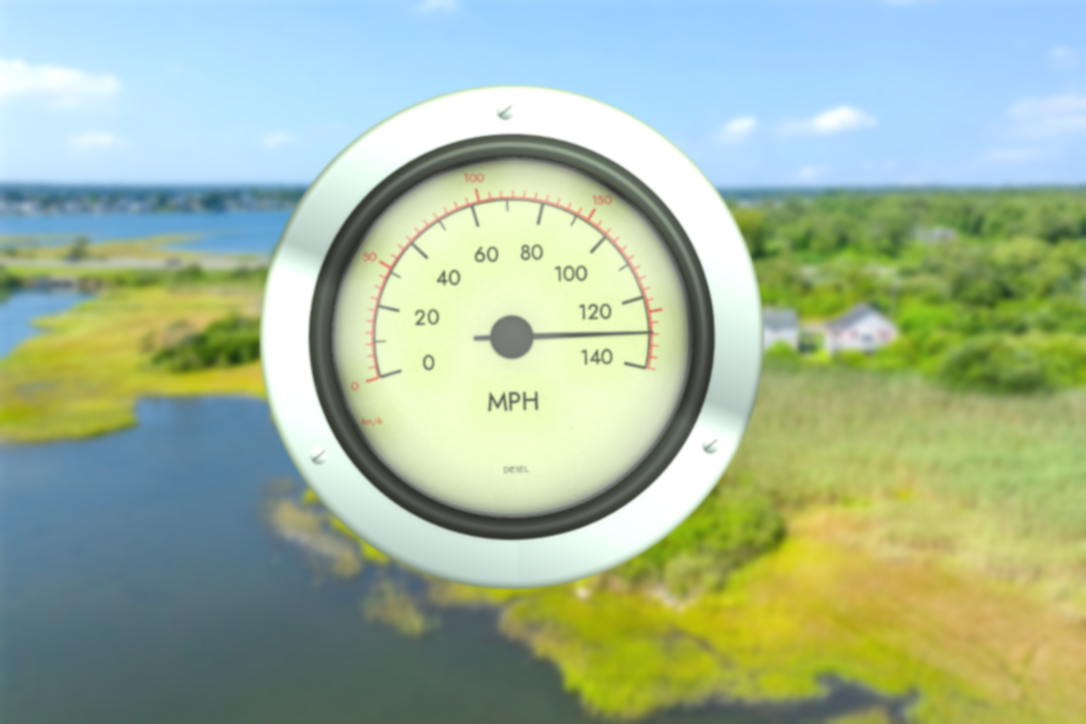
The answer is 130 mph
